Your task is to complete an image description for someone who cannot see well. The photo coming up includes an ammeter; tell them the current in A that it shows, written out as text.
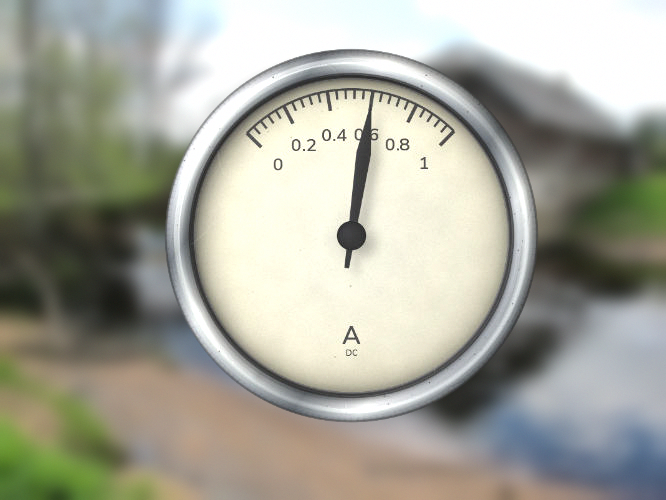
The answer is 0.6 A
